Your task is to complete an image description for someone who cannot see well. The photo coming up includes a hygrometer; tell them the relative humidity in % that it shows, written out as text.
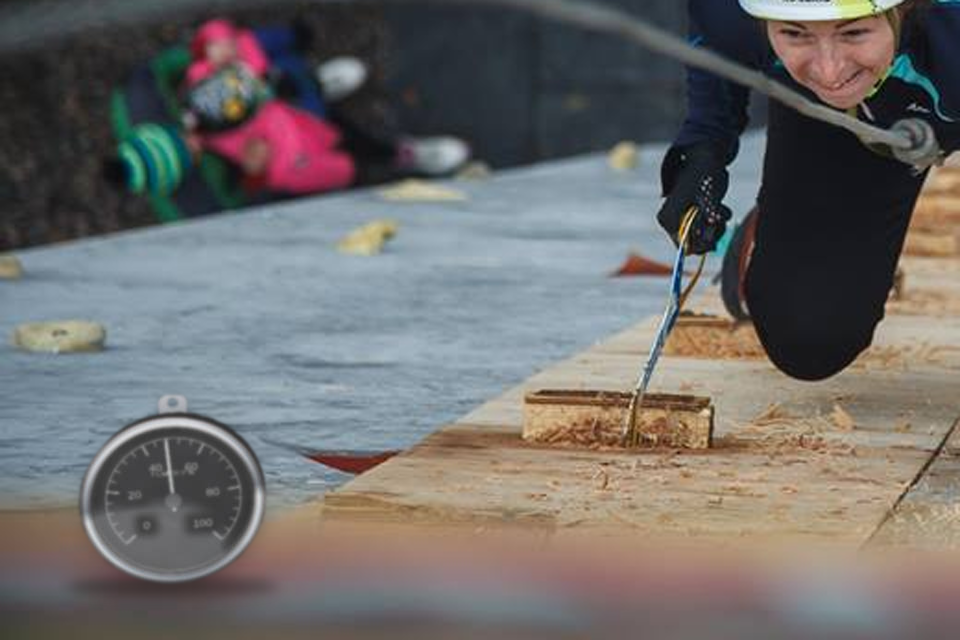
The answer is 48 %
